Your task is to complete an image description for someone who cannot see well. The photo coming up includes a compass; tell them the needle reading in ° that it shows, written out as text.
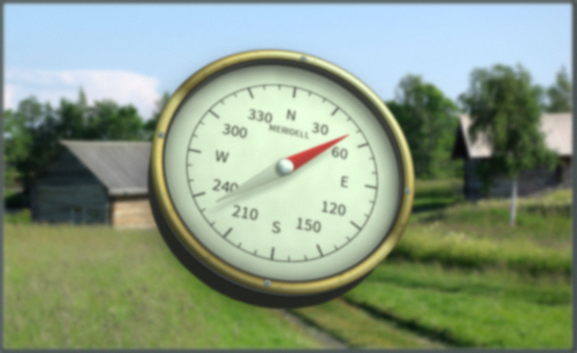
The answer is 50 °
